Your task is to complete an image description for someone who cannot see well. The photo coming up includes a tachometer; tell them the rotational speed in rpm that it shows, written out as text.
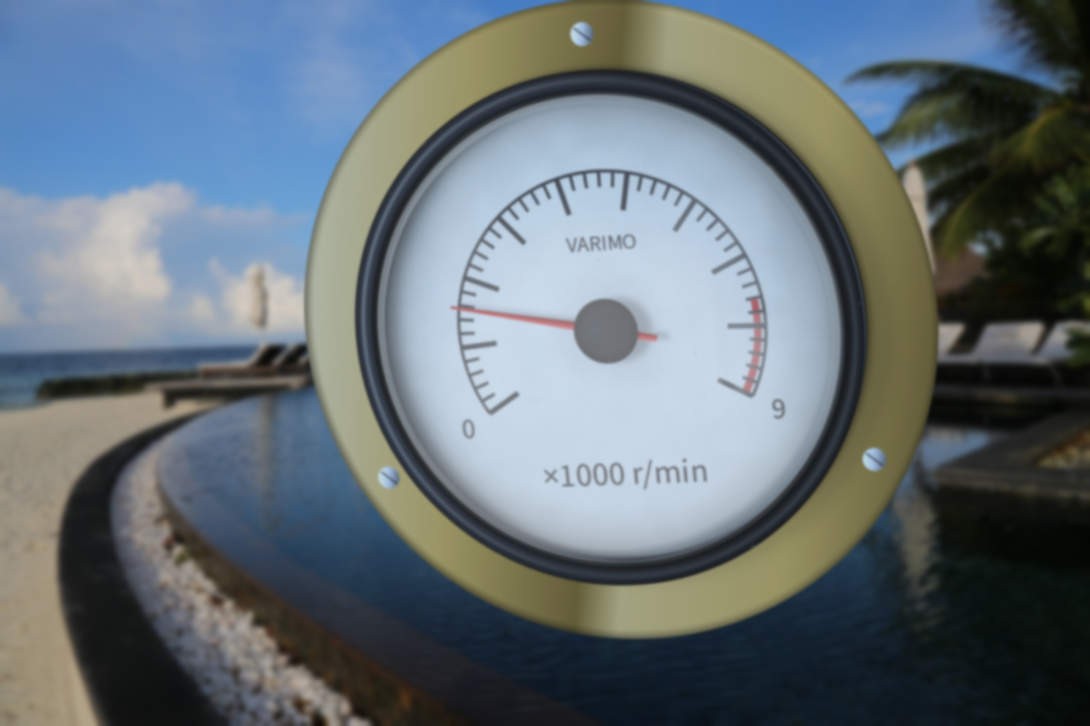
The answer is 1600 rpm
